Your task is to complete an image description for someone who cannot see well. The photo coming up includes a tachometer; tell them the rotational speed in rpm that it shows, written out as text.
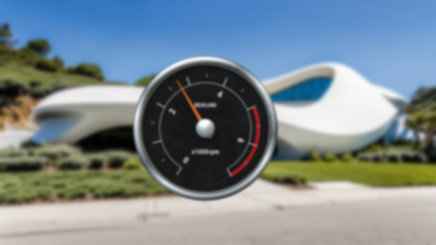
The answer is 2750 rpm
